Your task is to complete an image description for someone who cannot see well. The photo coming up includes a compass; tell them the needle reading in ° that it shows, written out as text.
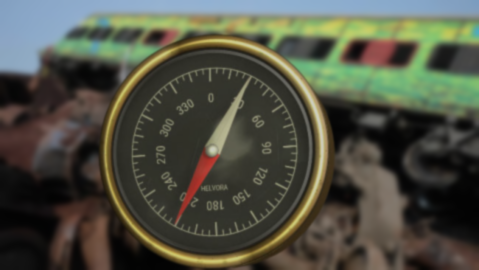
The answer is 210 °
